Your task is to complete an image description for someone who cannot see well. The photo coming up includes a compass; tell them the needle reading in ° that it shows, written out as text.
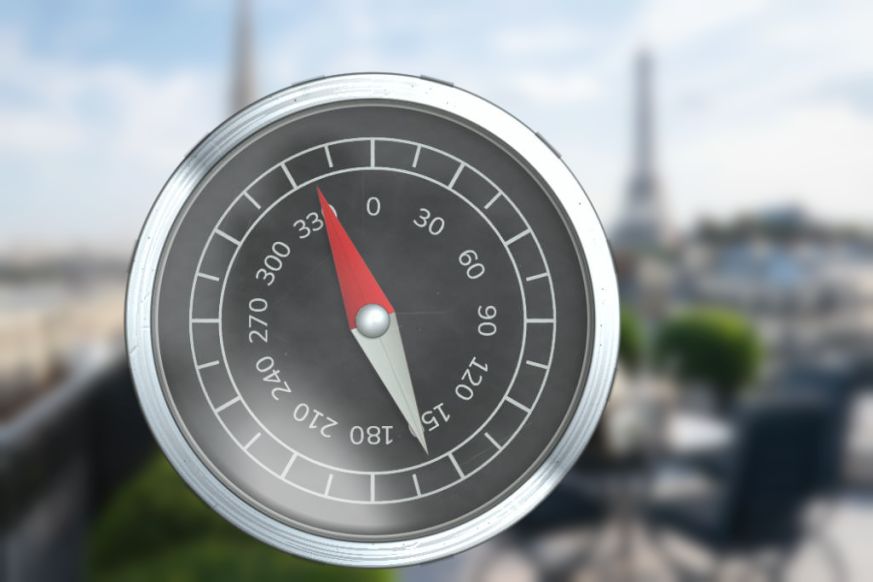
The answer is 337.5 °
